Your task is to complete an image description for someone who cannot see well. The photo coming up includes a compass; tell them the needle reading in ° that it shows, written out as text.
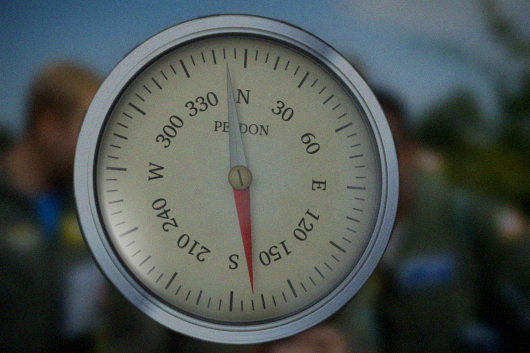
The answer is 170 °
